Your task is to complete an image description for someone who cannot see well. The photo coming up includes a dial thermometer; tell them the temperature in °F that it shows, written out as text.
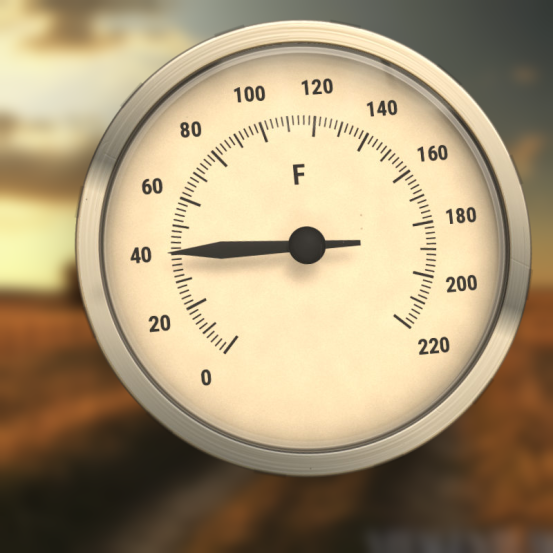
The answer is 40 °F
